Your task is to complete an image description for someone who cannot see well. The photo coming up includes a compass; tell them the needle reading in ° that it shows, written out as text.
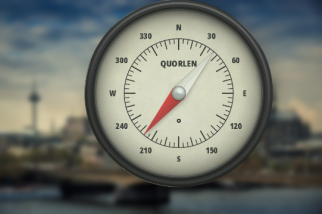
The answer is 220 °
